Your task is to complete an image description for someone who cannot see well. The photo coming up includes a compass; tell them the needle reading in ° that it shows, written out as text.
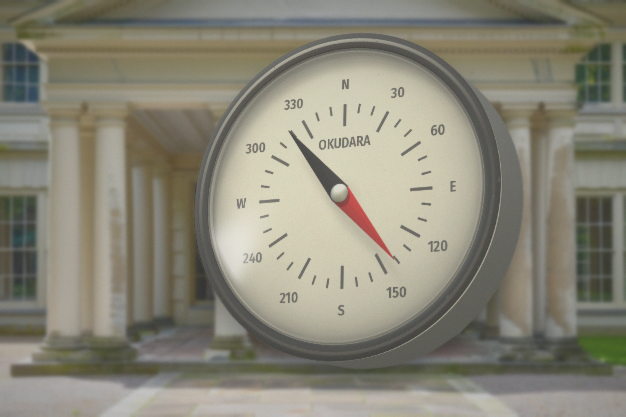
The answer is 140 °
